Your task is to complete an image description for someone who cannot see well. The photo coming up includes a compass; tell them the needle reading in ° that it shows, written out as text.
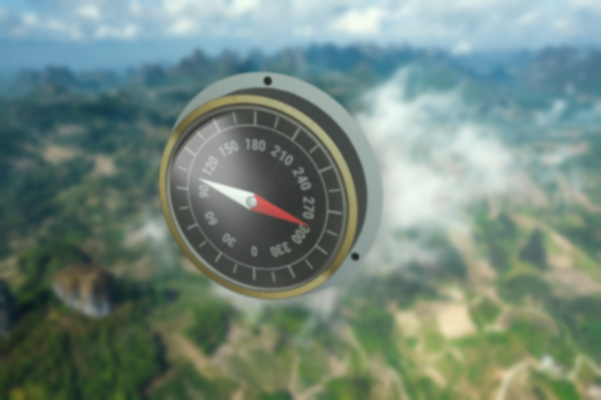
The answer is 285 °
